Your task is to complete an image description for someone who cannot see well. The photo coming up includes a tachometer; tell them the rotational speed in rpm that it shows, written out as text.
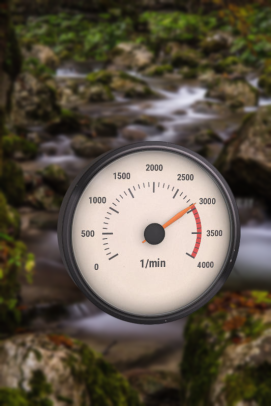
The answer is 2900 rpm
